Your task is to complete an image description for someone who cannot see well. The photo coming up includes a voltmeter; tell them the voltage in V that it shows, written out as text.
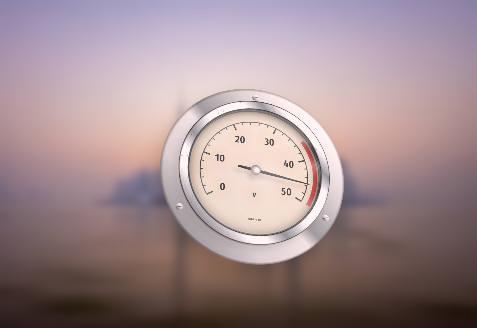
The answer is 46 V
